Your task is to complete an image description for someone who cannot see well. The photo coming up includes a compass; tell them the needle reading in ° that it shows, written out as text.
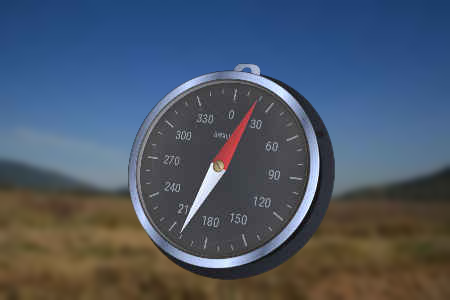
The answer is 20 °
